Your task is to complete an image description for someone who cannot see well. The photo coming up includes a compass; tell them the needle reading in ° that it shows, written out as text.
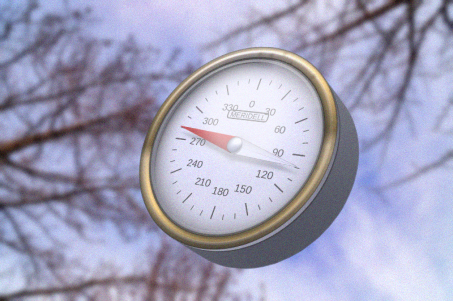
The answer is 280 °
